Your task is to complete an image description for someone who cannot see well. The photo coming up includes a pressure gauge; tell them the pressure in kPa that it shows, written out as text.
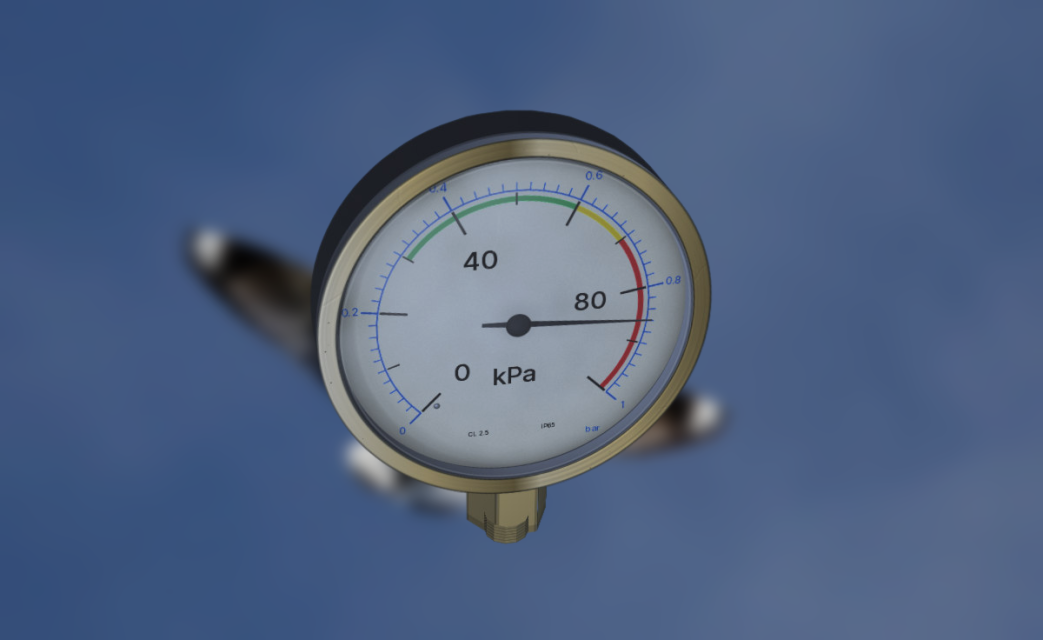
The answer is 85 kPa
